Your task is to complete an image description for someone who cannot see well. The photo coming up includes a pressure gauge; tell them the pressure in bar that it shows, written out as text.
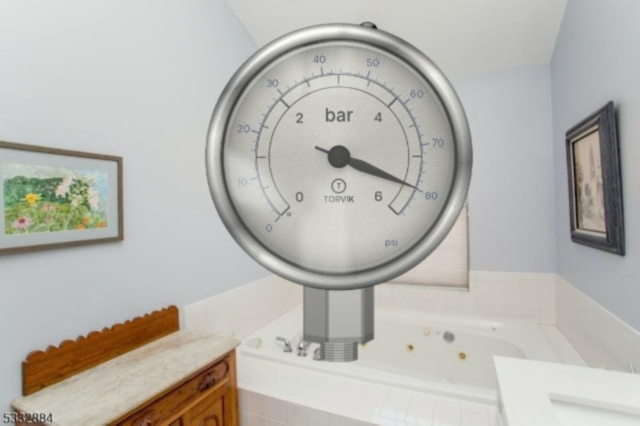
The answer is 5.5 bar
